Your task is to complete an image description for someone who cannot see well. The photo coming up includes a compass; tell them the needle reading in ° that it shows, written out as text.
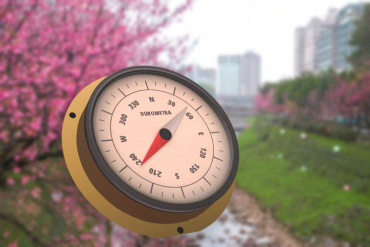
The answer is 230 °
